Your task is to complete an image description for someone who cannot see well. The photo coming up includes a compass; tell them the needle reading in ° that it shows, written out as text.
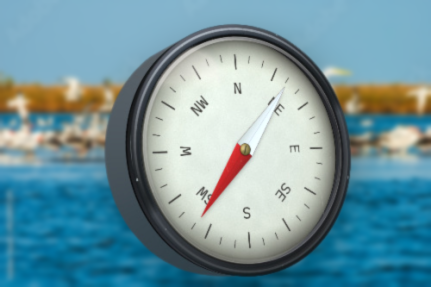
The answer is 220 °
